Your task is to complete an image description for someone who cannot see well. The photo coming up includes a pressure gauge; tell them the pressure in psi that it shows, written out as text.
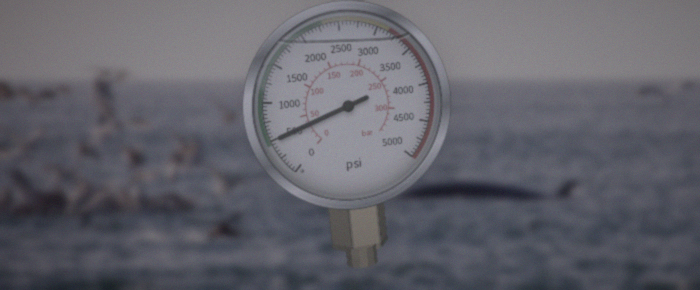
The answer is 500 psi
